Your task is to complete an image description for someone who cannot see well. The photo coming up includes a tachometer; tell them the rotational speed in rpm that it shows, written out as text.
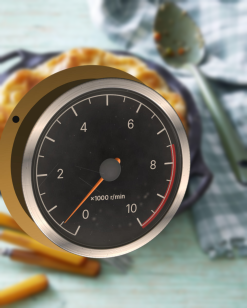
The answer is 500 rpm
